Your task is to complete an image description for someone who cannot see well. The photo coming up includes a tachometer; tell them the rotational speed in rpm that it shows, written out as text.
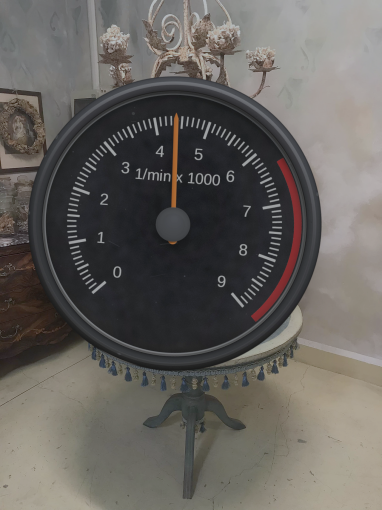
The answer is 4400 rpm
